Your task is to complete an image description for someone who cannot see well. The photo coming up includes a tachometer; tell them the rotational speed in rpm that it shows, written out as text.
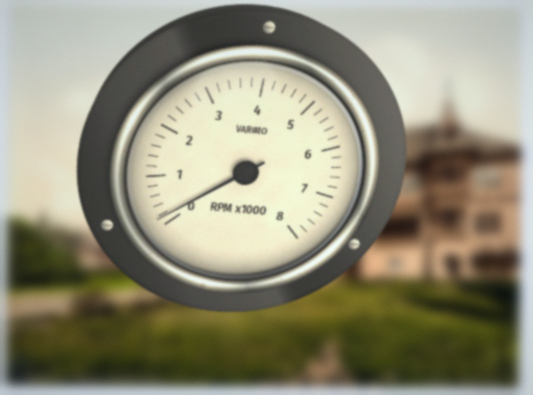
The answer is 200 rpm
